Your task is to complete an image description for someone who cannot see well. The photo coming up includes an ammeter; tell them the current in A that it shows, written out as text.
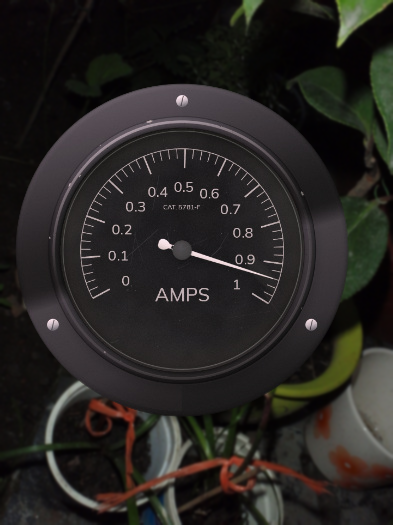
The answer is 0.94 A
